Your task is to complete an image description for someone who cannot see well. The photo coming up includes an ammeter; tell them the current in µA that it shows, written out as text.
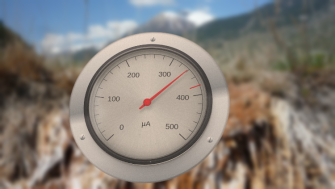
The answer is 340 µA
